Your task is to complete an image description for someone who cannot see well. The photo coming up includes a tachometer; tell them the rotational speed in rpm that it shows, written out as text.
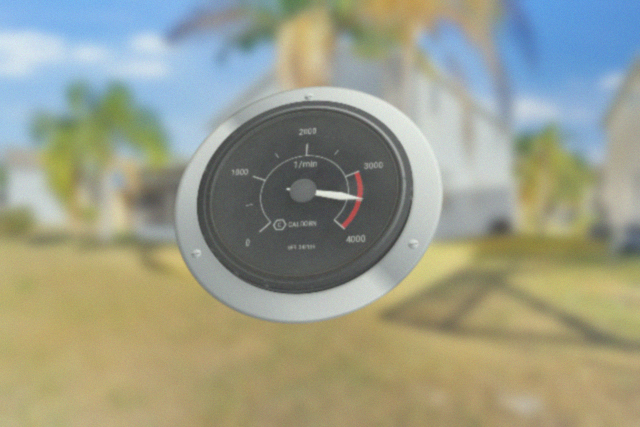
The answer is 3500 rpm
